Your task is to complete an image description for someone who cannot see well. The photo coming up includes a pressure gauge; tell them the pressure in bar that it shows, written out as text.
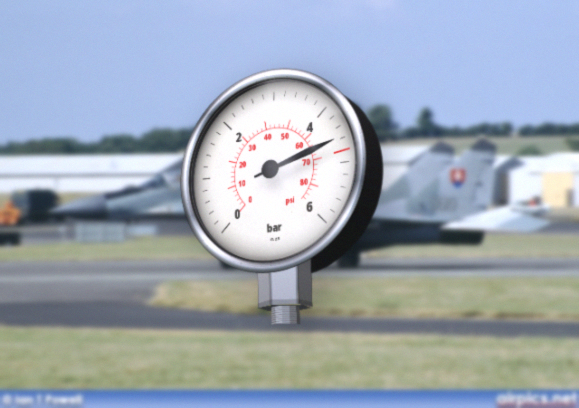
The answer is 4.6 bar
